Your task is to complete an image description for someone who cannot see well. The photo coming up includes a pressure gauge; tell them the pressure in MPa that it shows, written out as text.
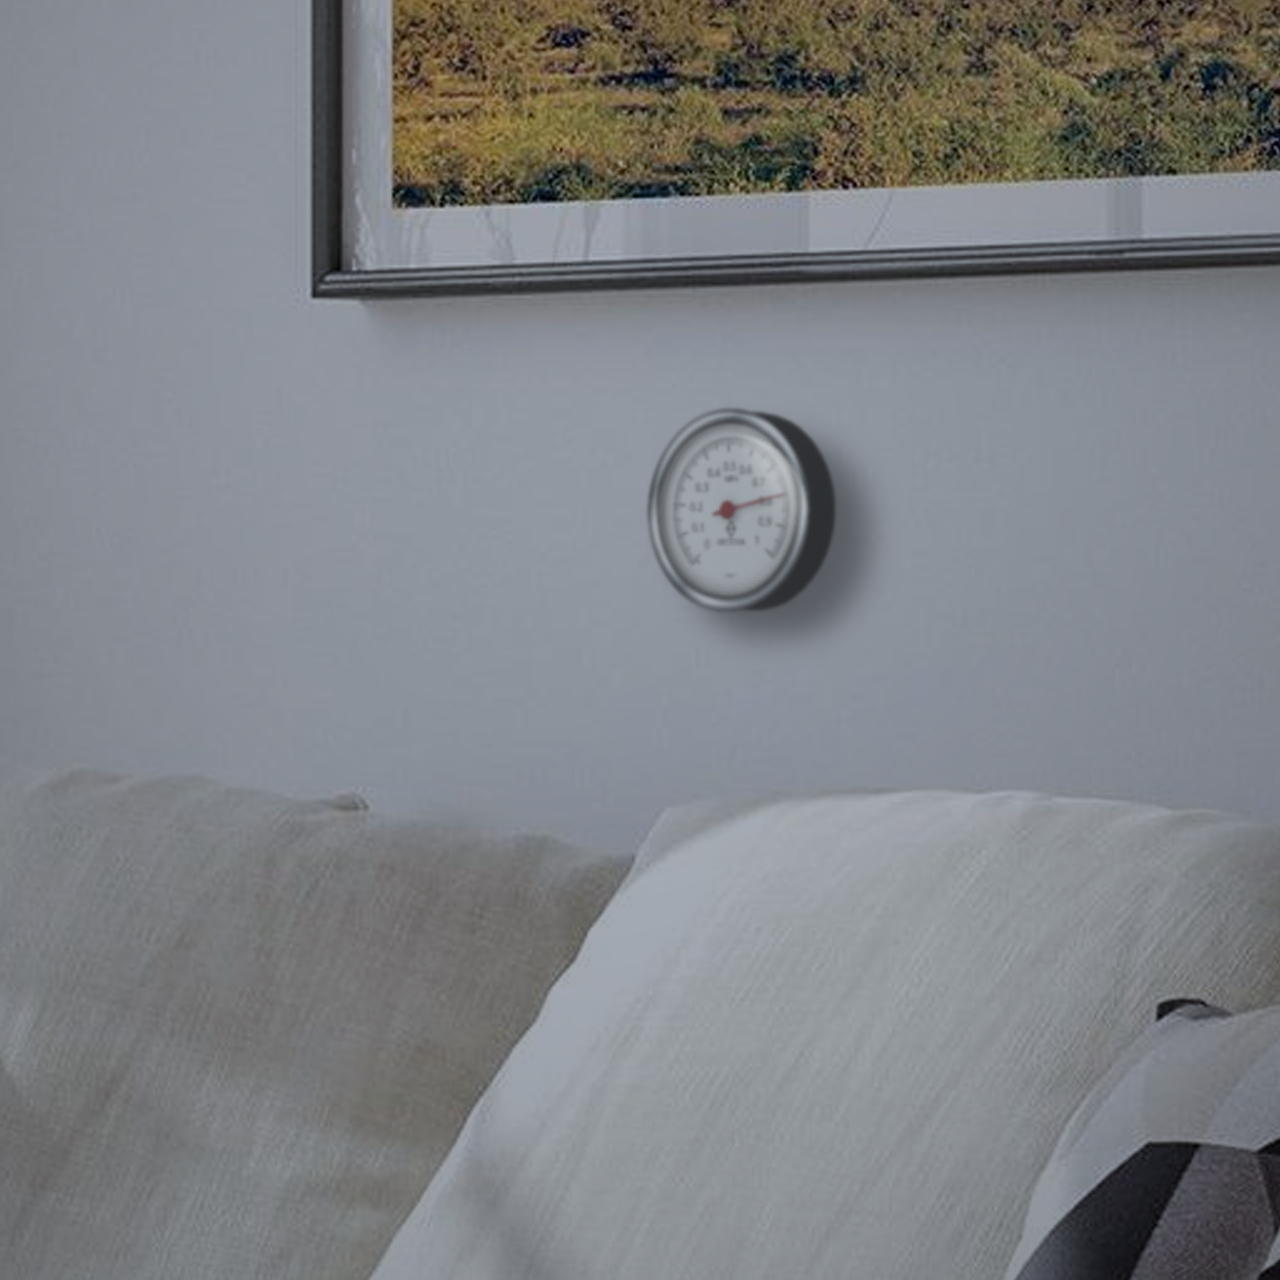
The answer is 0.8 MPa
